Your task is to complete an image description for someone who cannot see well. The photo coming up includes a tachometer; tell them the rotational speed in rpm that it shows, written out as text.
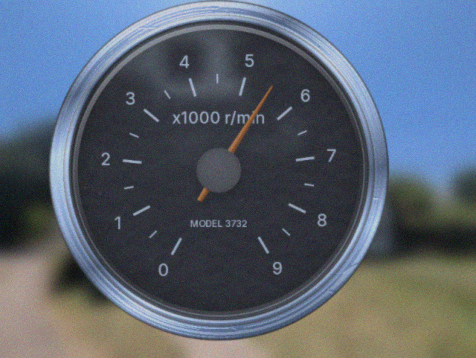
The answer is 5500 rpm
